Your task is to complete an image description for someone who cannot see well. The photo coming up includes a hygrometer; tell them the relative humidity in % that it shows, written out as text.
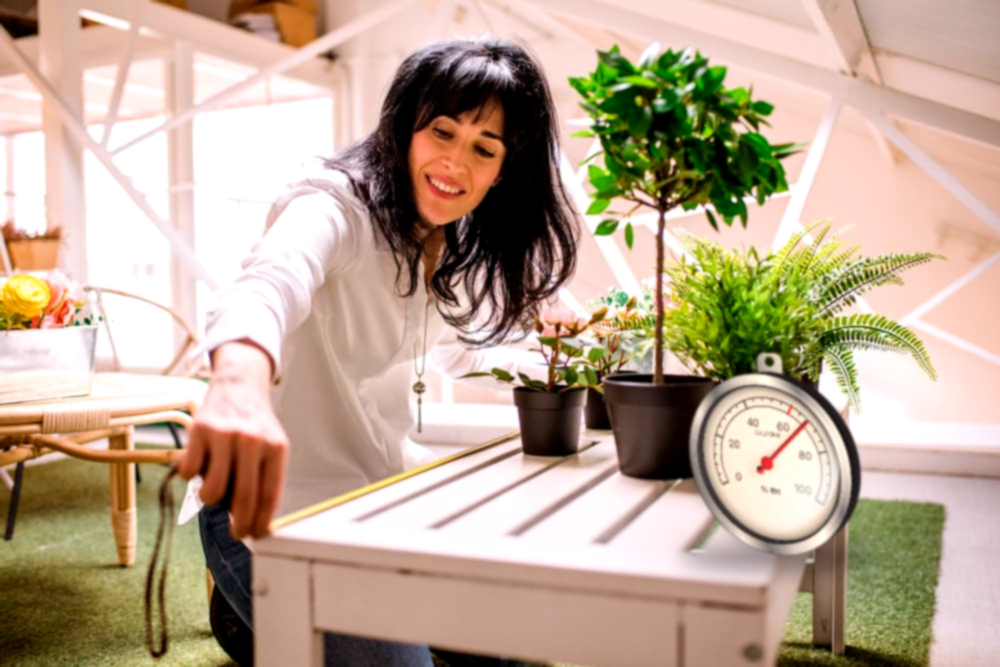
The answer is 68 %
